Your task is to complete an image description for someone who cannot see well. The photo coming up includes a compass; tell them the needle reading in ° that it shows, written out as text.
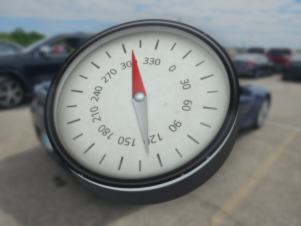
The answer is 307.5 °
